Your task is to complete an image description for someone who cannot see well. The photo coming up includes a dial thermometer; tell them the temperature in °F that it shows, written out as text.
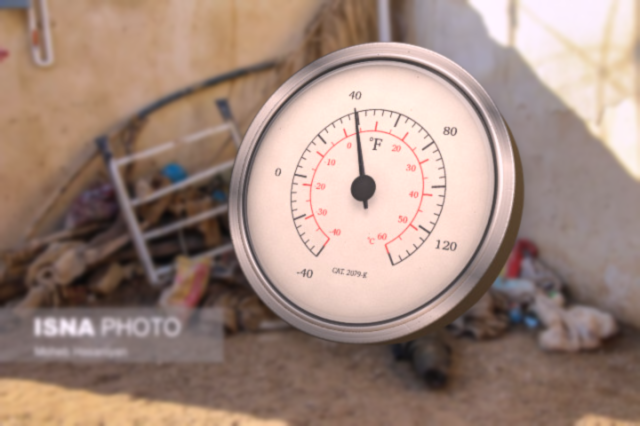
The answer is 40 °F
